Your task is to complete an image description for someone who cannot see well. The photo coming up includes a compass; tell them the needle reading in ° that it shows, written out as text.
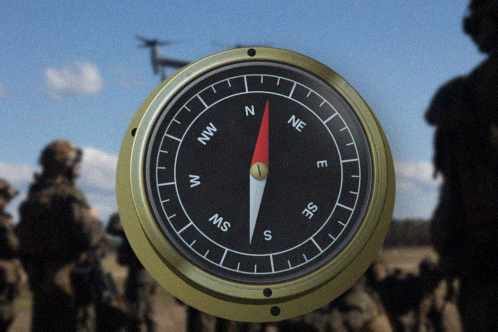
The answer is 15 °
